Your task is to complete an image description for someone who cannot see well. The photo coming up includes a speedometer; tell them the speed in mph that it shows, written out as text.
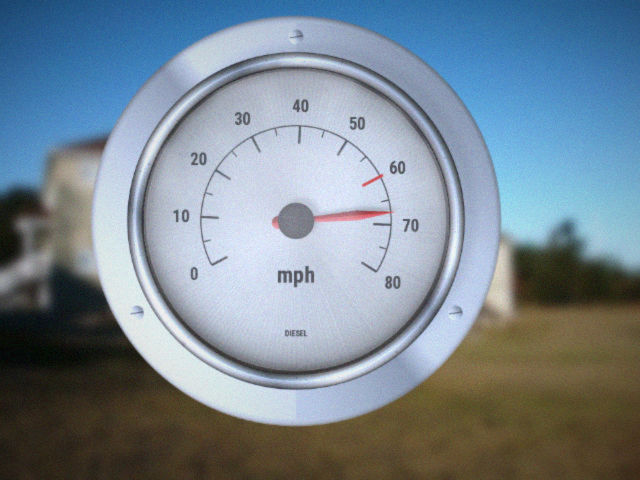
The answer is 67.5 mph
